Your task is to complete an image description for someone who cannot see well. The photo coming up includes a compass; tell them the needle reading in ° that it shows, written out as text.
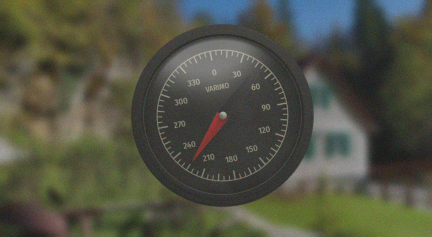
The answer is 225 °
